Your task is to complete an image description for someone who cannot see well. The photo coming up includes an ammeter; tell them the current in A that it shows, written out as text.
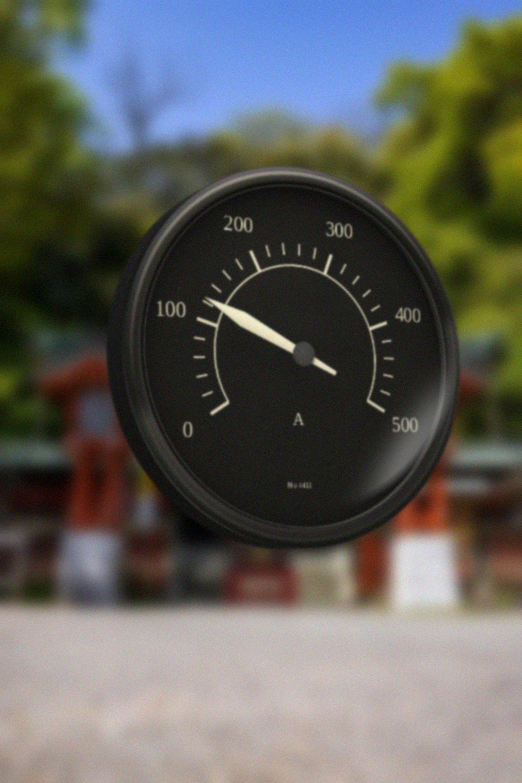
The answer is 120 A
